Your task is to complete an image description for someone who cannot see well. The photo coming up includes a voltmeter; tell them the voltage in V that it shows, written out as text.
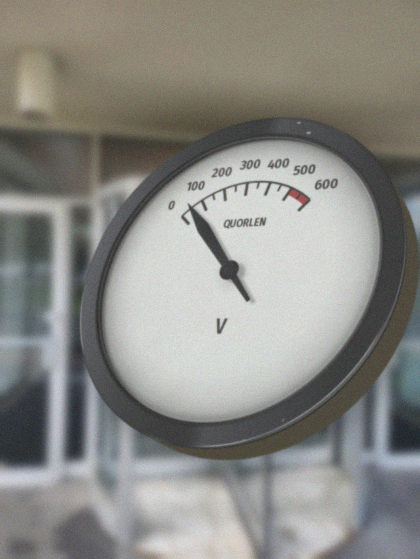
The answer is 50 V
